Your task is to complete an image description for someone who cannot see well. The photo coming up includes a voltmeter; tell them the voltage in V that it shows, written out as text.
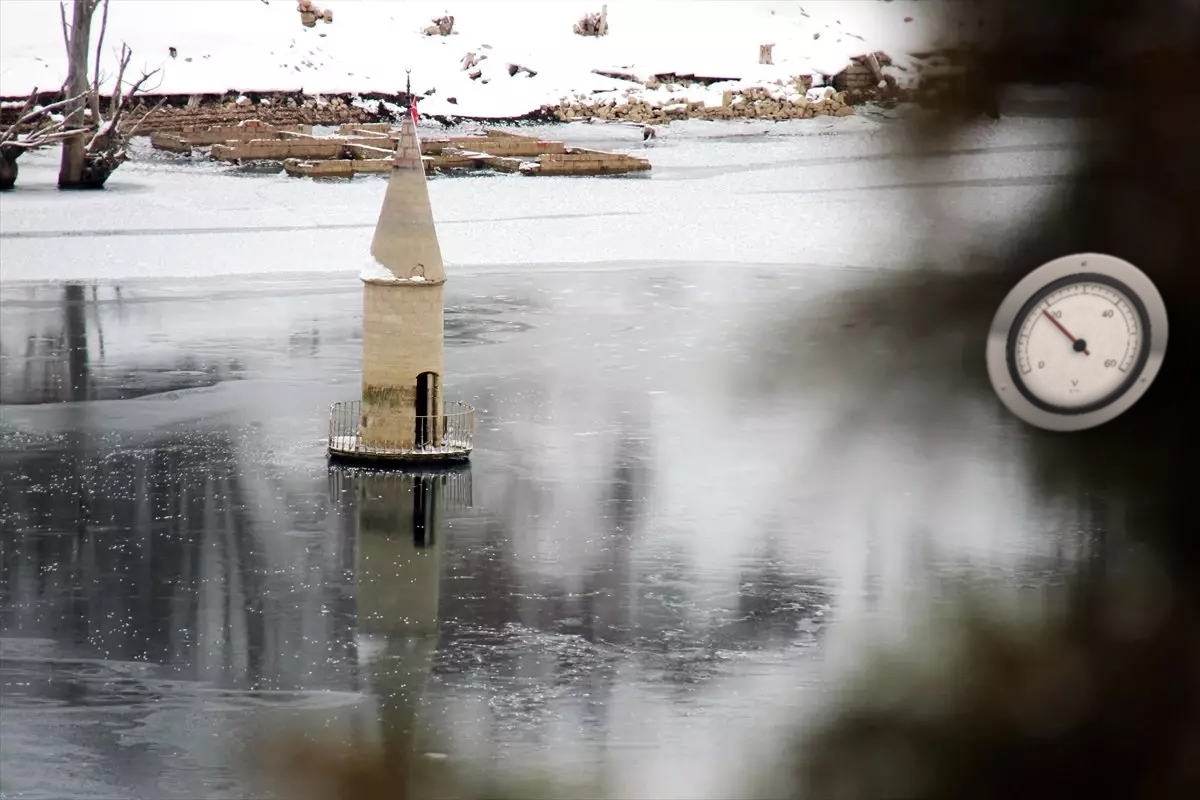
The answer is 18 V
